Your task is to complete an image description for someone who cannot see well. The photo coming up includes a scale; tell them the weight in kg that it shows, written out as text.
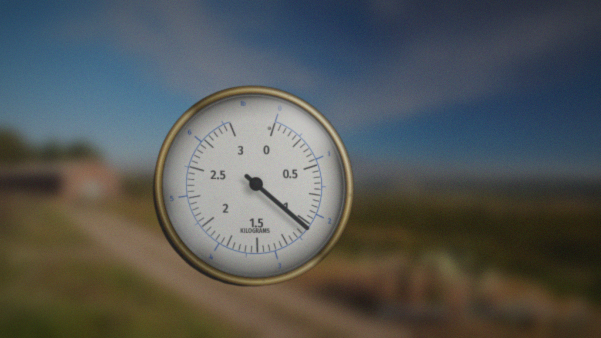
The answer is 1.05 kg
